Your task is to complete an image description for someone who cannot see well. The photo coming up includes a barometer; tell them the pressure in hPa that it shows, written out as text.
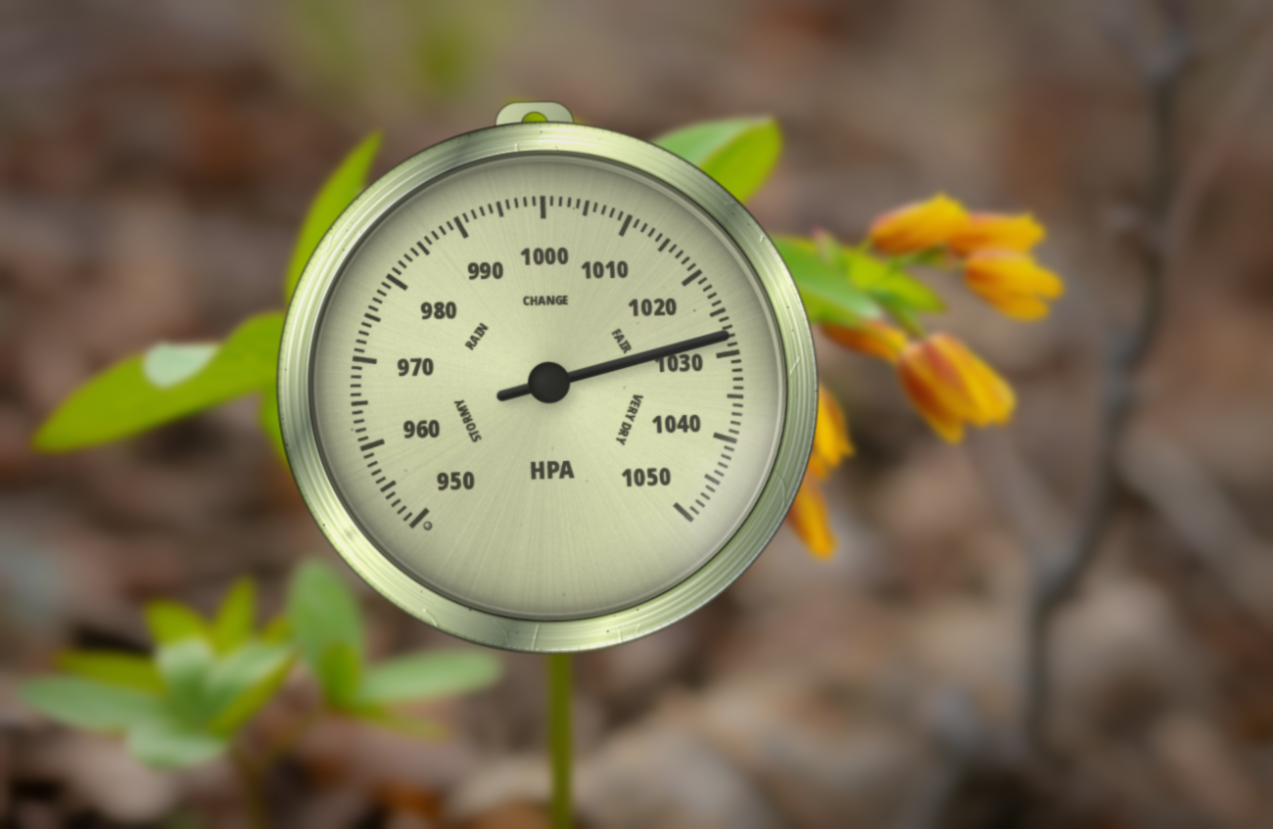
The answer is 1028 hPa
